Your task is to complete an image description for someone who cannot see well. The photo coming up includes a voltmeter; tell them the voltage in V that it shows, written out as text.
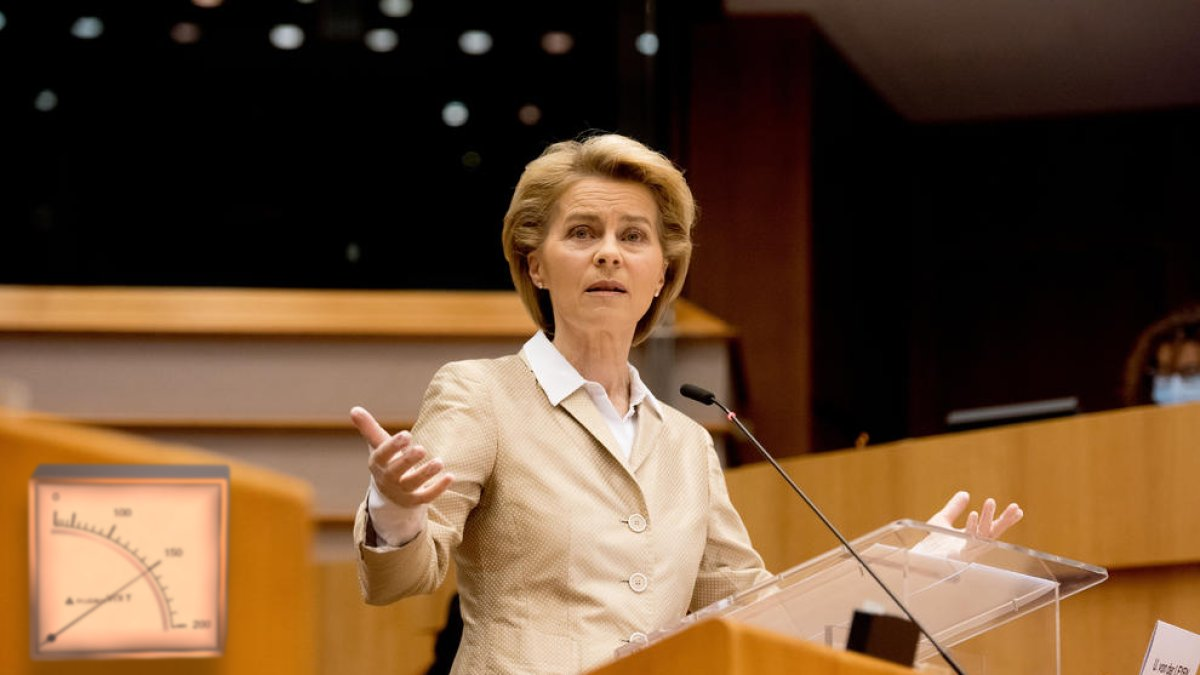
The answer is 150 V
